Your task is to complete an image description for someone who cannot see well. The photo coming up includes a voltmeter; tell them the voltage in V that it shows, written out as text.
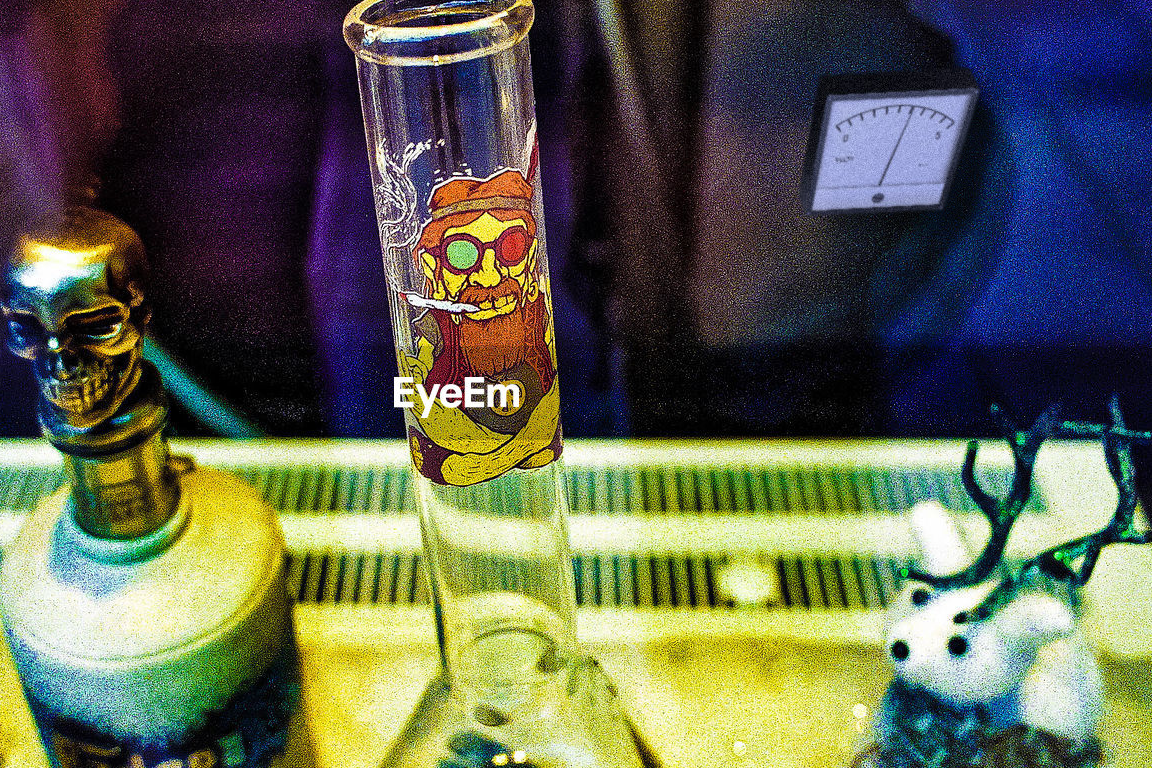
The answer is 3 V
